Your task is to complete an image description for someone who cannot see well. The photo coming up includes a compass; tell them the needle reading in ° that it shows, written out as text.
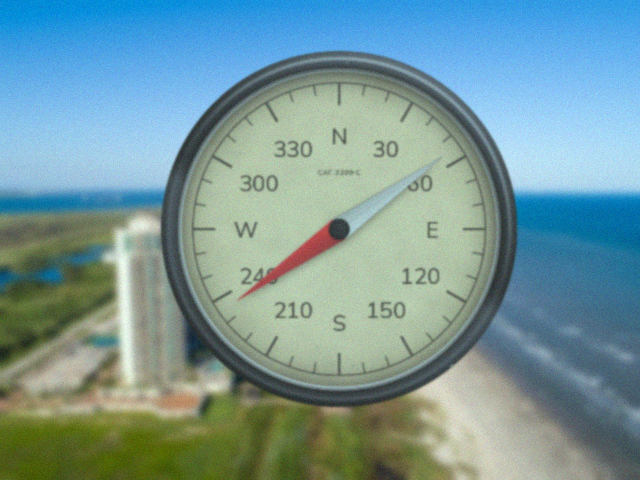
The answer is 235 °
